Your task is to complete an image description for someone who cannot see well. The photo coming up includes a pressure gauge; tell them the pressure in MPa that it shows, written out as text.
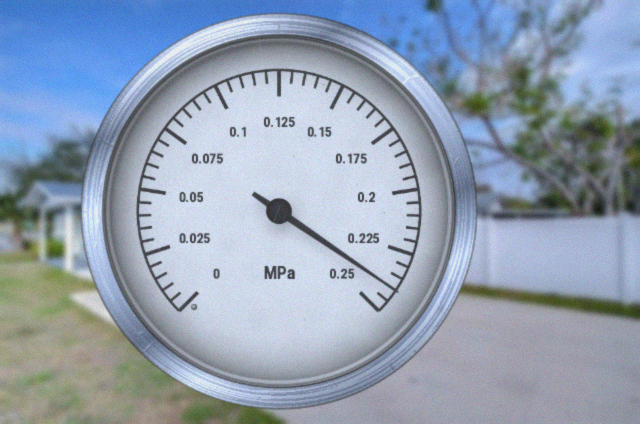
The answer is 0.24 MPa
